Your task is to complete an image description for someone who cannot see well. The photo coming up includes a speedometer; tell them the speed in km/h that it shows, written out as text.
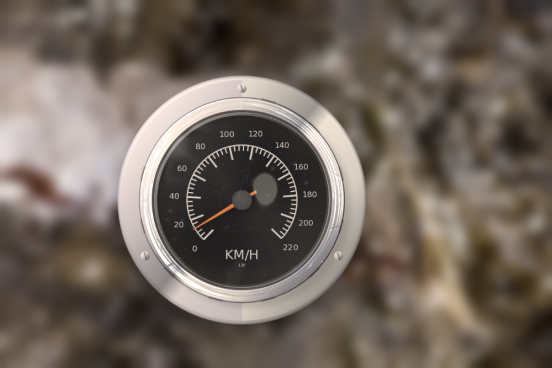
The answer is 12 km/h
